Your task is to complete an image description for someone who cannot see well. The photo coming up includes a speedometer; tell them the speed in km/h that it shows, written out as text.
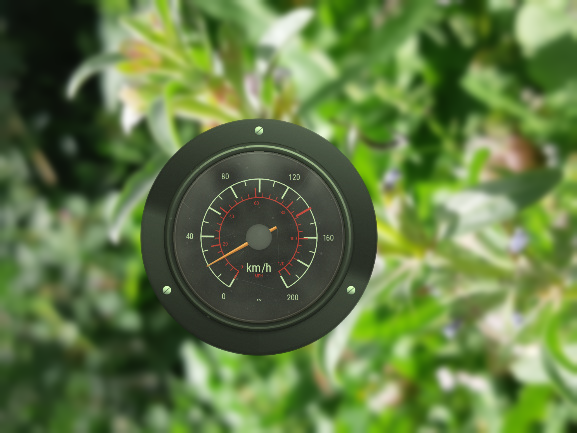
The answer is 20 km/h
